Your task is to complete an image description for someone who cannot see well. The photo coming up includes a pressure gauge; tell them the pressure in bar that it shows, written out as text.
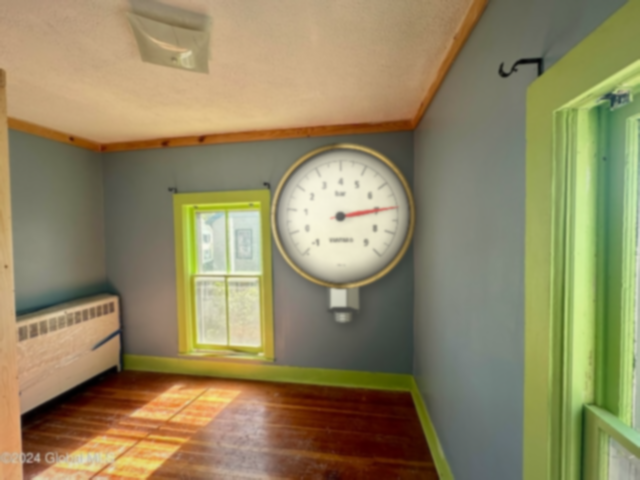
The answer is 7 bar
